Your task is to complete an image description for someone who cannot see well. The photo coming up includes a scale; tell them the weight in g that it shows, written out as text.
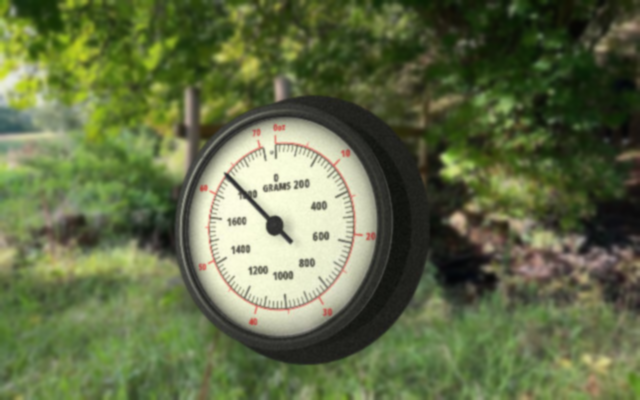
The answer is 1800 g
